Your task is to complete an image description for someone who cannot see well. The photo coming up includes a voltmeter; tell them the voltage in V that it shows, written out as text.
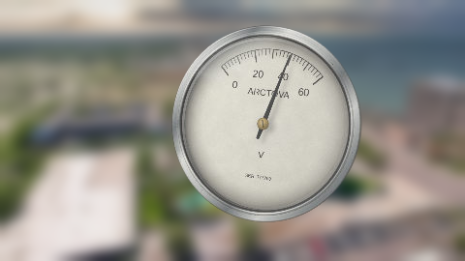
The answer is 40 V
